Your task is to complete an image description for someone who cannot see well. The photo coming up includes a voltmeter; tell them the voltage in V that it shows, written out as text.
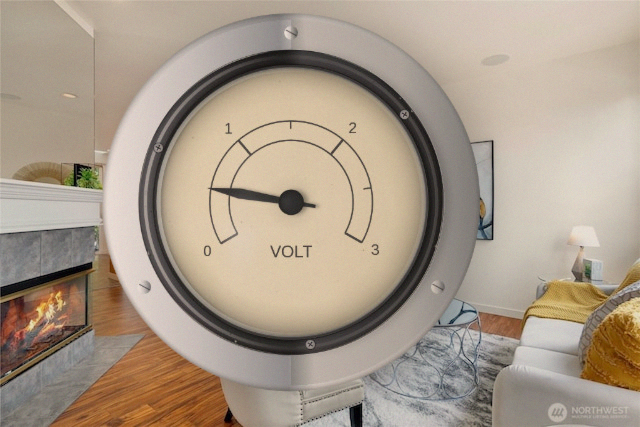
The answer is 0.5 V
